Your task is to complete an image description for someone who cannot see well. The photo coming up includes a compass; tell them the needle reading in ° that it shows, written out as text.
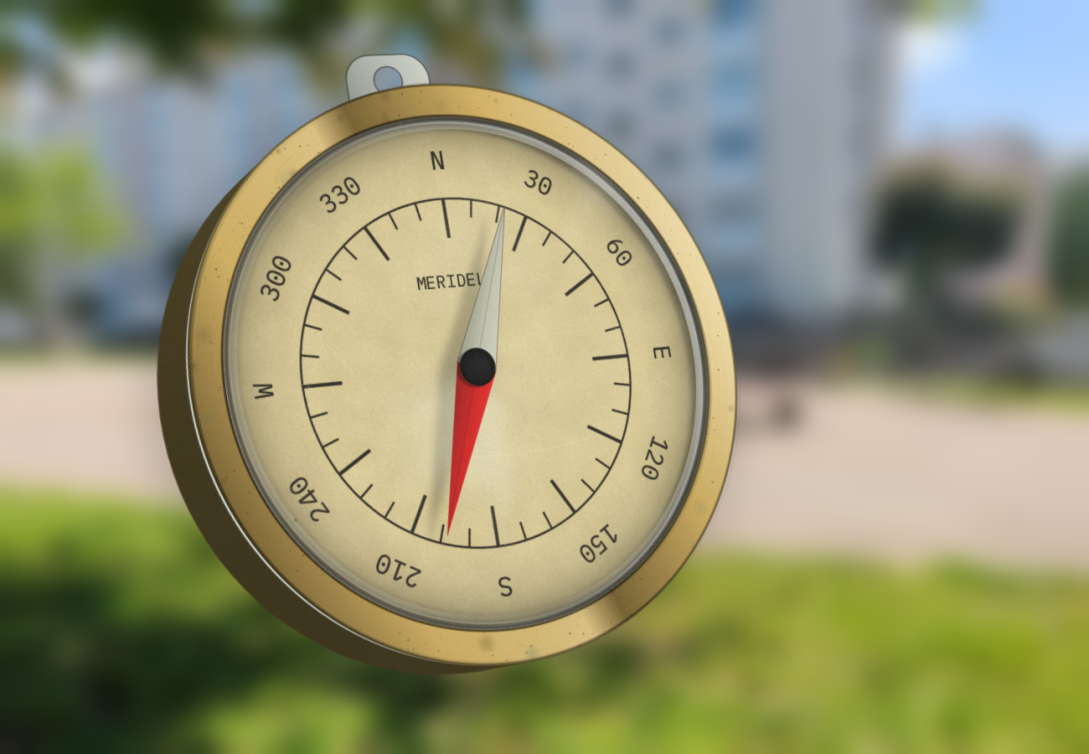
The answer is 200 °
